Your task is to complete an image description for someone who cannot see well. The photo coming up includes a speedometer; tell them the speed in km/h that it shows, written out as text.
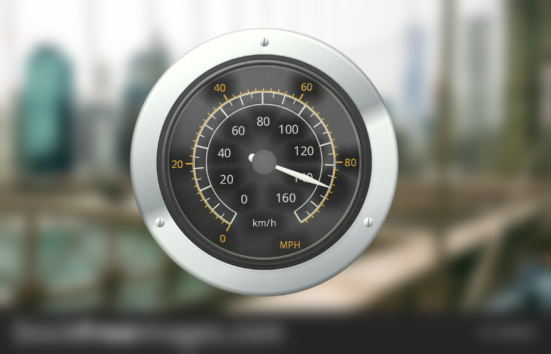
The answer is 140 km/h
